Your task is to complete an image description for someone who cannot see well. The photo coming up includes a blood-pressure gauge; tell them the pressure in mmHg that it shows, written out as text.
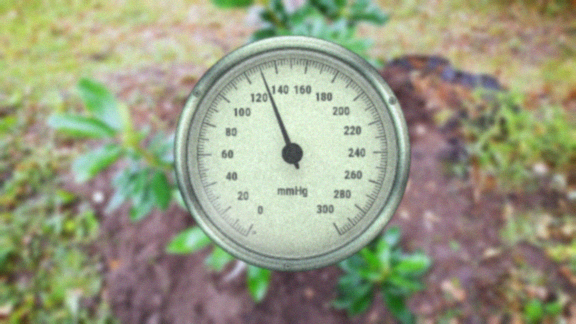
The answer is 130 mmHg
